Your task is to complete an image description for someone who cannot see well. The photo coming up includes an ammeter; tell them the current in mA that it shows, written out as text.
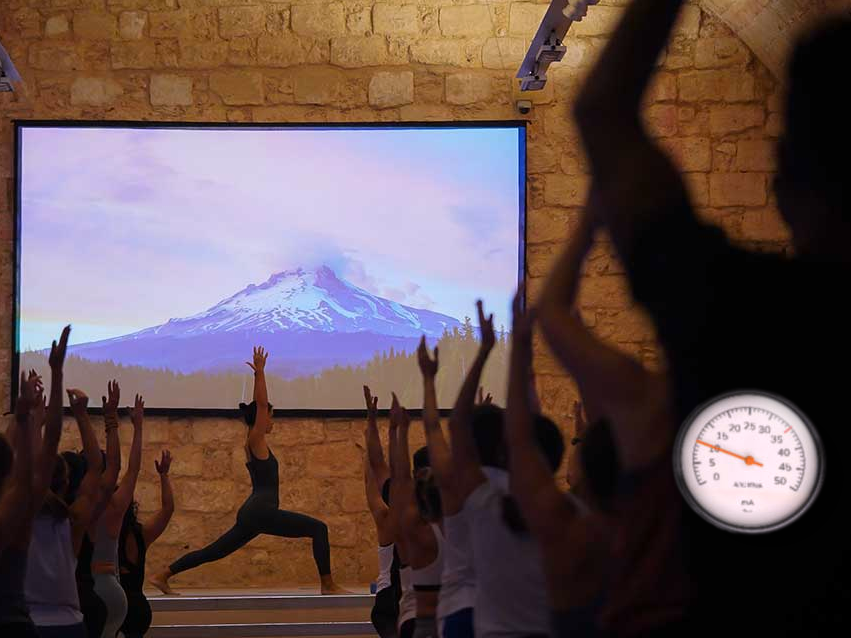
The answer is 10 mA
